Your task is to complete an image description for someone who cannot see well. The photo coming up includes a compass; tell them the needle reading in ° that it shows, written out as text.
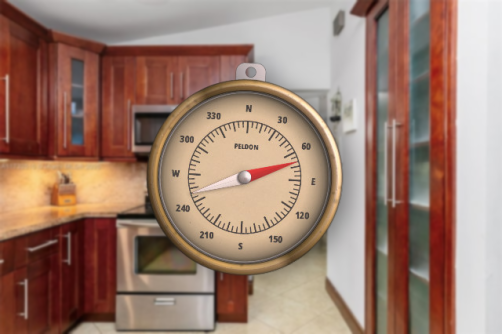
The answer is 70 °
